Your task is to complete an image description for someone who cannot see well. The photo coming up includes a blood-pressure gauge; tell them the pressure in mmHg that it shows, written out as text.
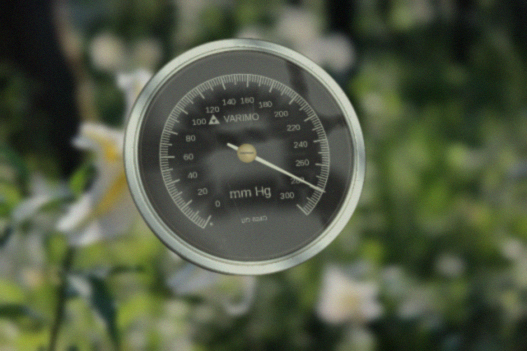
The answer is 280 mmHg
